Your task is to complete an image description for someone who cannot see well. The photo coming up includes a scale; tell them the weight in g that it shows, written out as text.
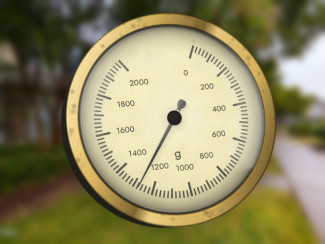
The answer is 1280 g
